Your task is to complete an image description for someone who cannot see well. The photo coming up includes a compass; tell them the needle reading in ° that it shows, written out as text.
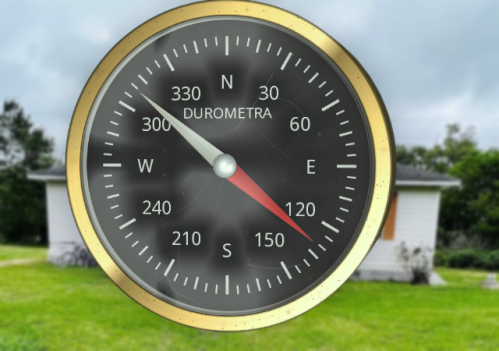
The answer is 130 °
